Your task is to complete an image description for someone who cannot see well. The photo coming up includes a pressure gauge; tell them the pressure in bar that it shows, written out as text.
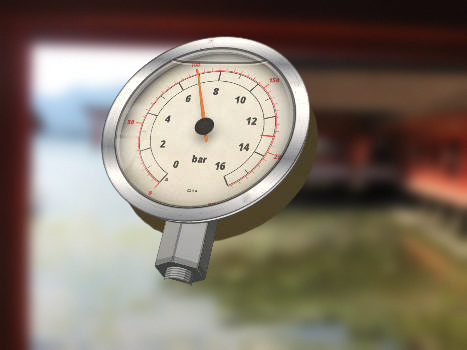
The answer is 7 bar
